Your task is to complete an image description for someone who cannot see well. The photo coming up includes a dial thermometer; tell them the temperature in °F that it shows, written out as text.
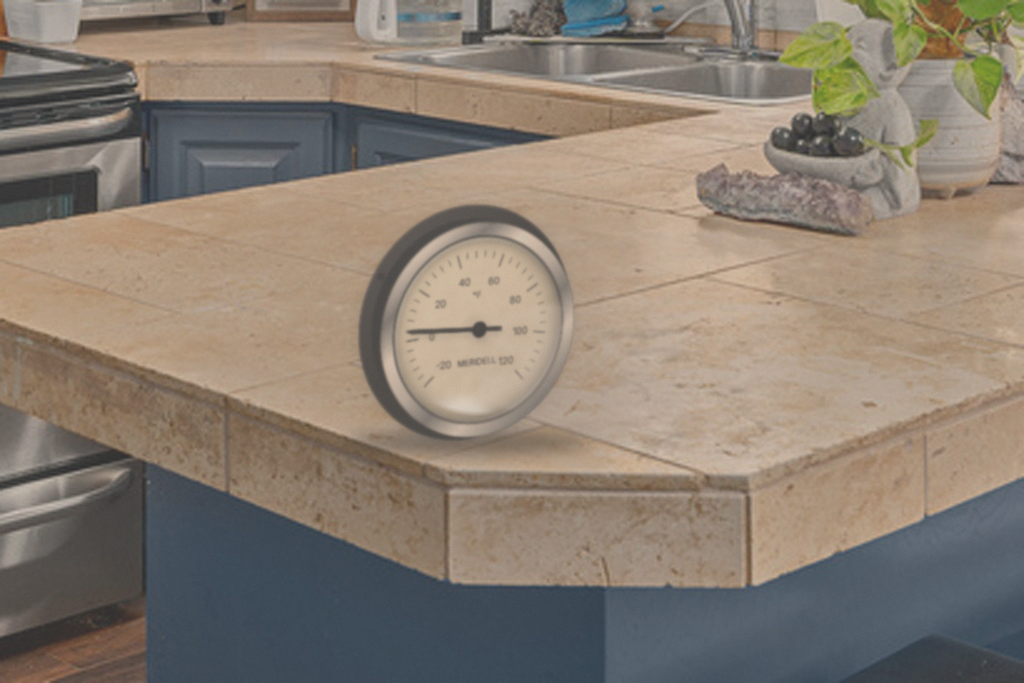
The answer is 4 °F
